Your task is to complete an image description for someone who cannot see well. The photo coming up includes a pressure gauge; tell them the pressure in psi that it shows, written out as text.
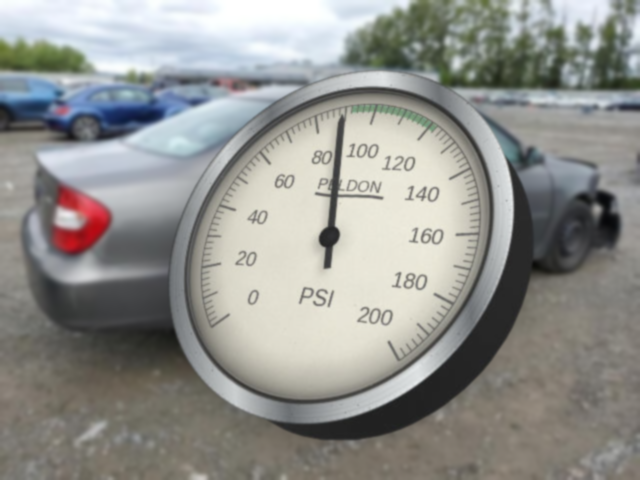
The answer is 90 psi
